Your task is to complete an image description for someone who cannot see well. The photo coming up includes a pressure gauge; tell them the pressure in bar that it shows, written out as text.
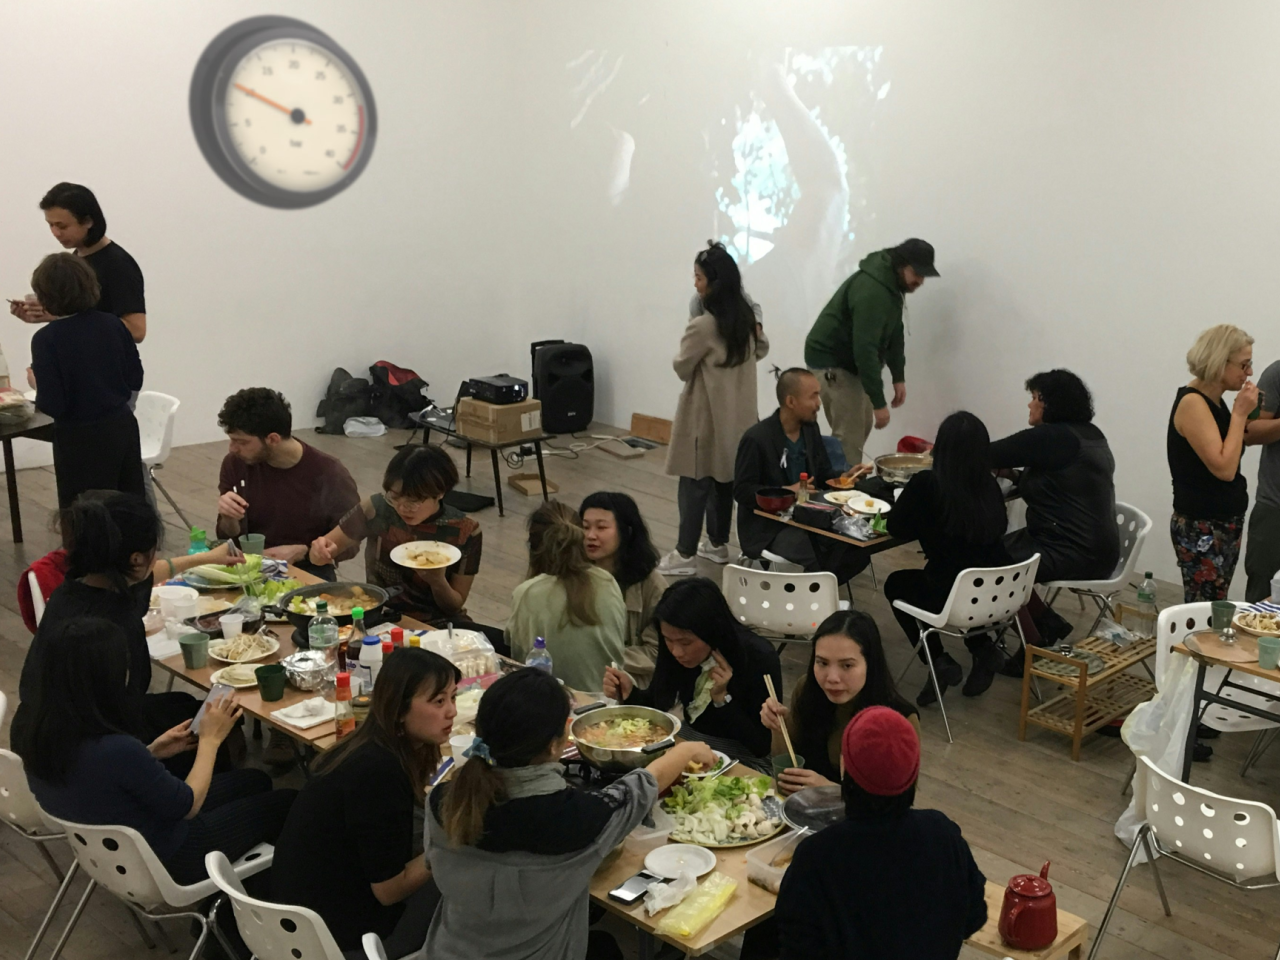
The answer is 10 bar
